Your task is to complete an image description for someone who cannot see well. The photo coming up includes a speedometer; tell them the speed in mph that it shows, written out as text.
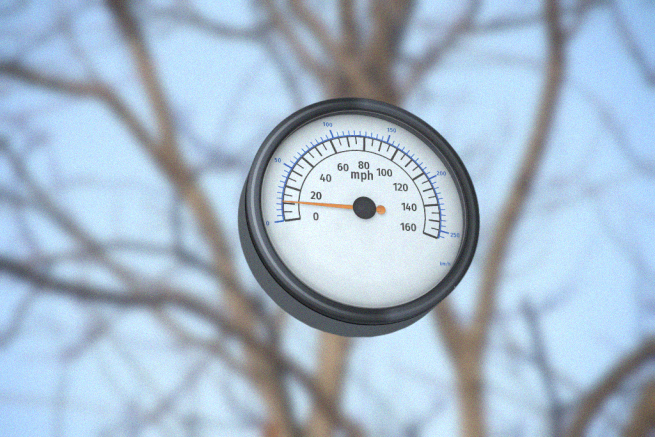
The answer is 10 mph
